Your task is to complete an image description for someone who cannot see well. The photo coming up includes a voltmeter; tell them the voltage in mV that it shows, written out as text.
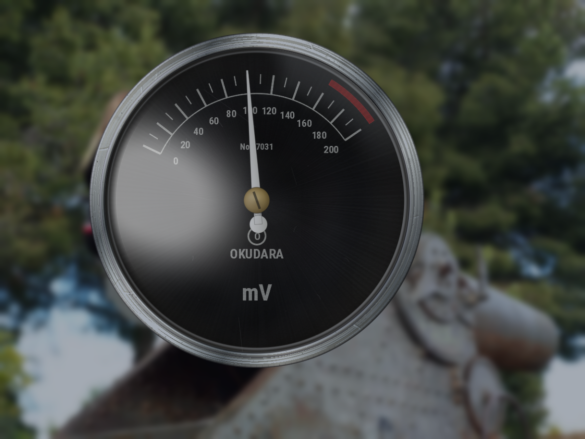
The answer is 100 mV
